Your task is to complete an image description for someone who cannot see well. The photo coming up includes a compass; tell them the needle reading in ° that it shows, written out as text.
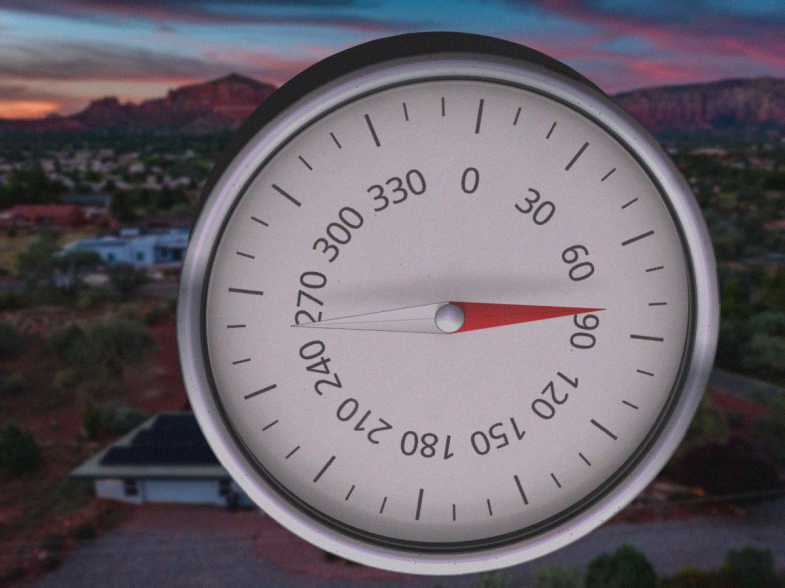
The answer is 80 °
